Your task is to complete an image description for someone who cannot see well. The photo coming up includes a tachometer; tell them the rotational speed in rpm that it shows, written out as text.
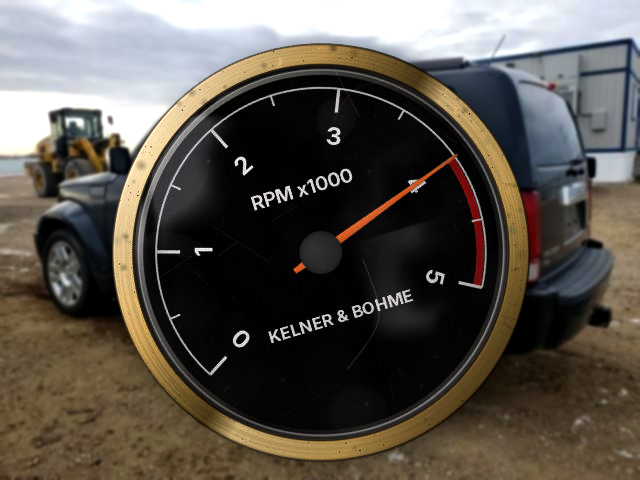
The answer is 4000 rpm
